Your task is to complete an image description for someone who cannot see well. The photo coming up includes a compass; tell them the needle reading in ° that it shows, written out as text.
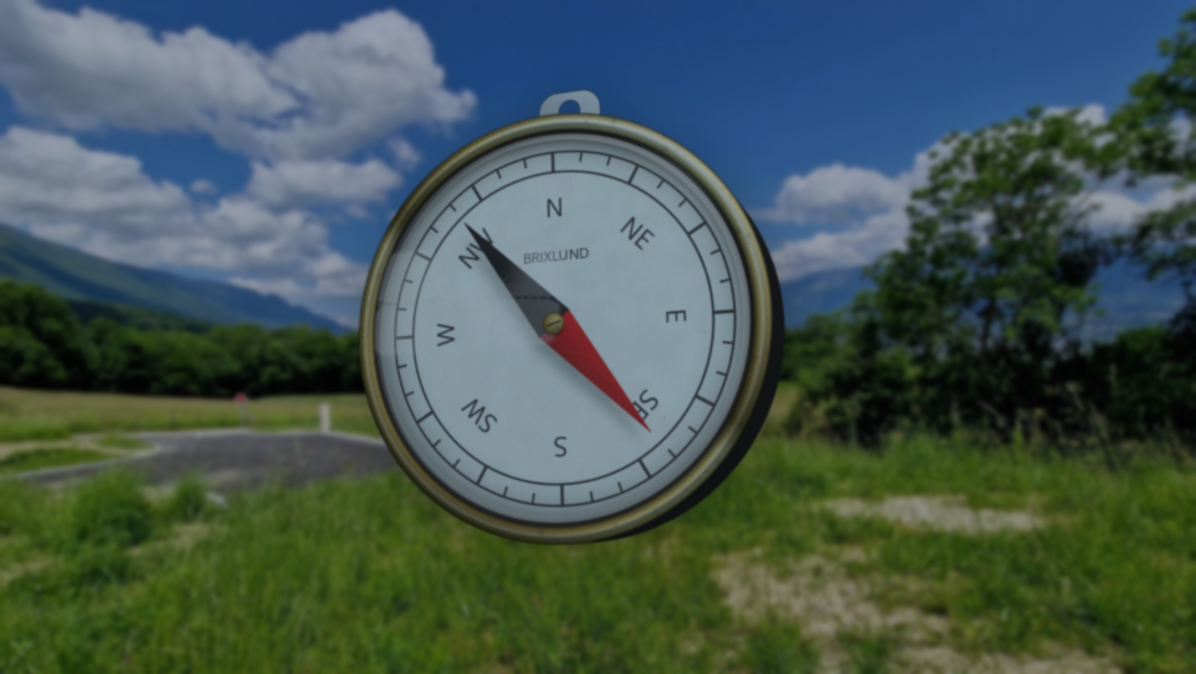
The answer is 140 °
